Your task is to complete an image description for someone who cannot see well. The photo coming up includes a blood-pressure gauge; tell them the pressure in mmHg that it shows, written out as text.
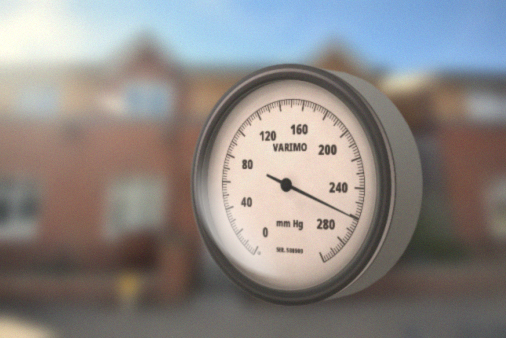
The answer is 260 mmHg
